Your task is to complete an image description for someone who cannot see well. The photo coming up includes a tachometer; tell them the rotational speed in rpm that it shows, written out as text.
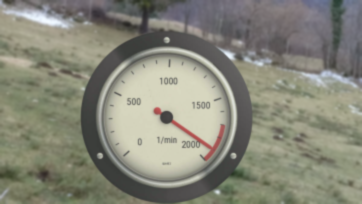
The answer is 1900 rpm
